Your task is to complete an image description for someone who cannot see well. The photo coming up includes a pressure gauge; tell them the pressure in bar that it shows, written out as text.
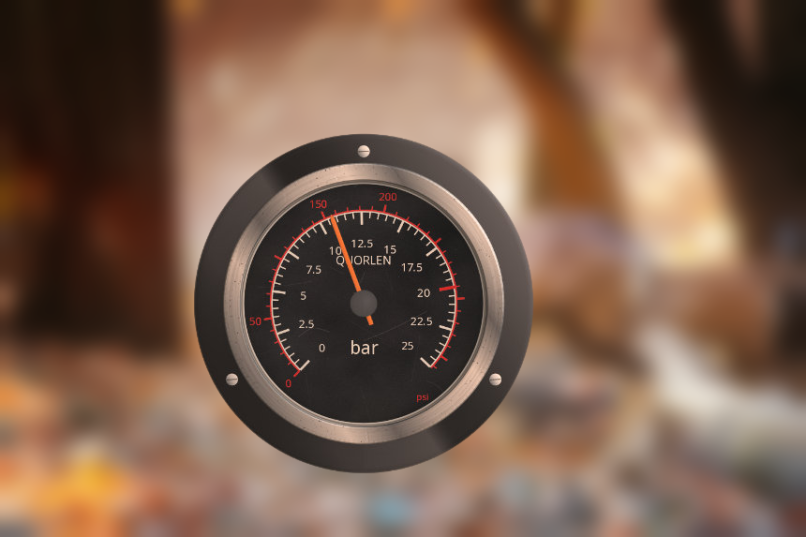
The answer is 10.75 bar
